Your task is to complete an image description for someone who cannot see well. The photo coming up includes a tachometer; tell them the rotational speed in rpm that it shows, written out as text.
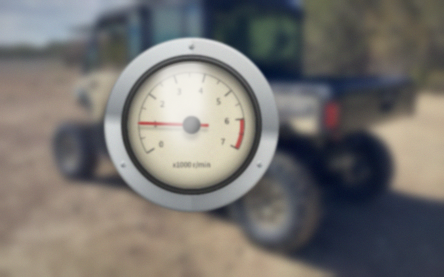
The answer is 1000 rpm
